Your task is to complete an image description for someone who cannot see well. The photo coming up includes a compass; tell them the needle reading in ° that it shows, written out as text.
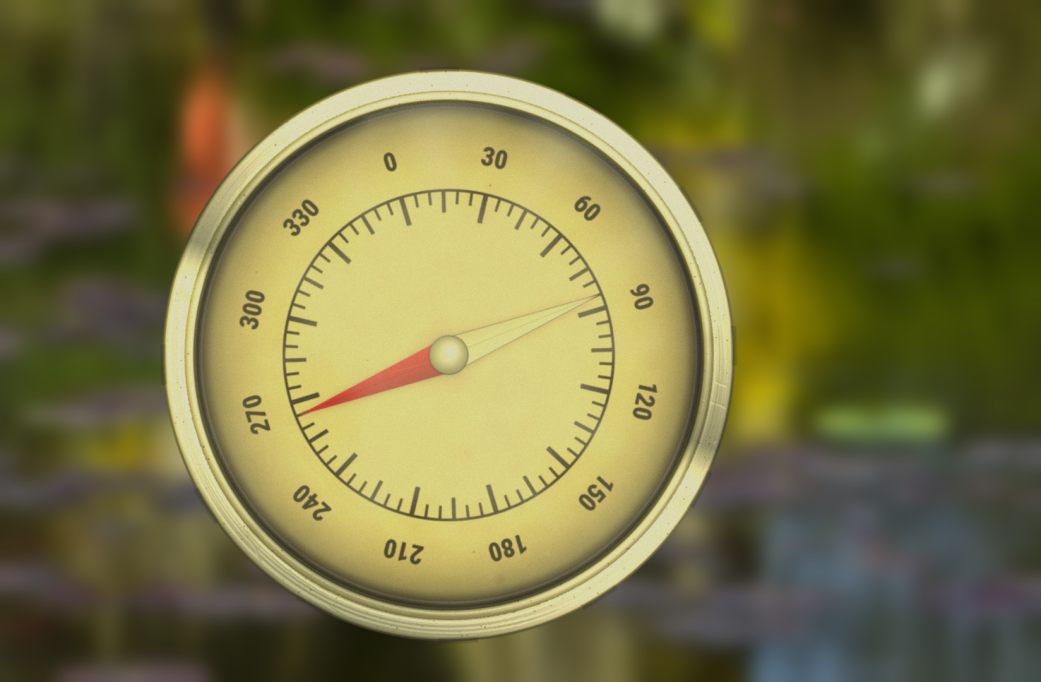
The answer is 265 °
